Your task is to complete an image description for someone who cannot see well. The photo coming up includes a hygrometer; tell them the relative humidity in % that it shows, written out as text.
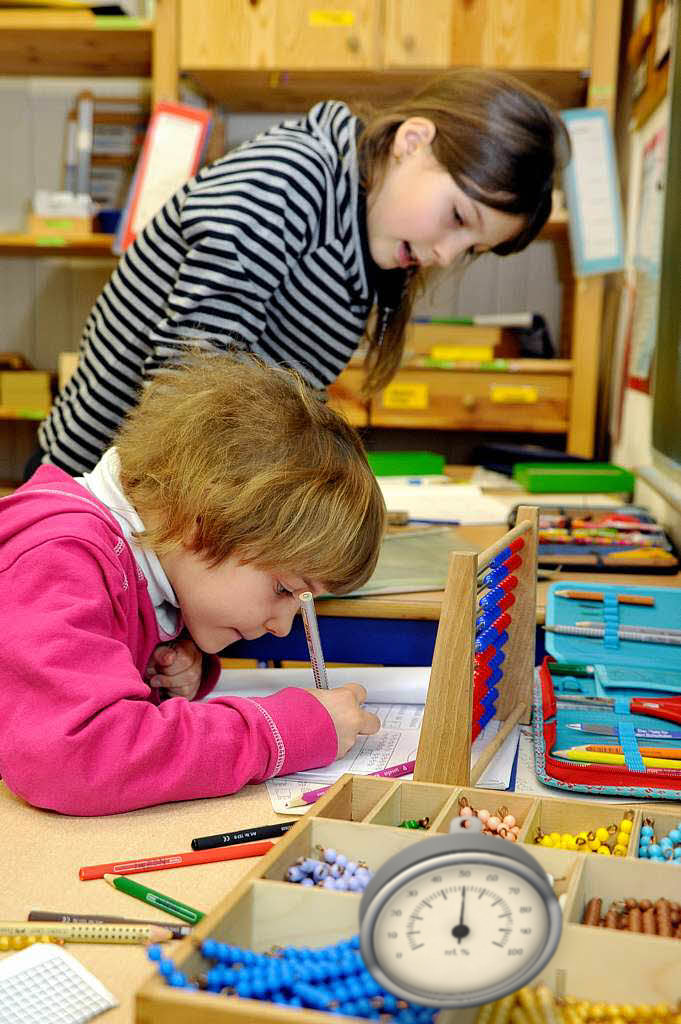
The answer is 50 %
